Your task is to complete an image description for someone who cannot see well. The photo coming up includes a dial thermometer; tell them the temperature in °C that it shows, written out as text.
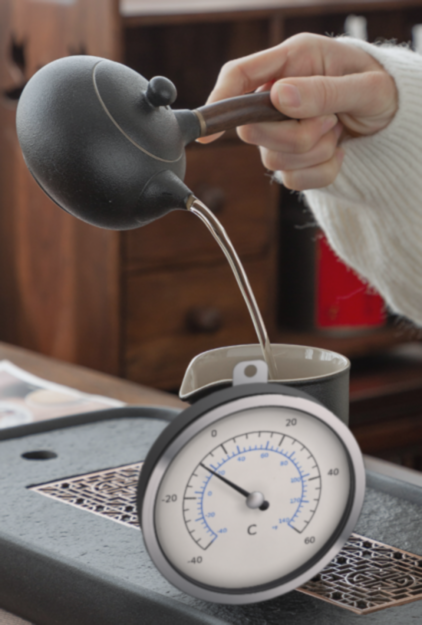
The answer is -8 °C
